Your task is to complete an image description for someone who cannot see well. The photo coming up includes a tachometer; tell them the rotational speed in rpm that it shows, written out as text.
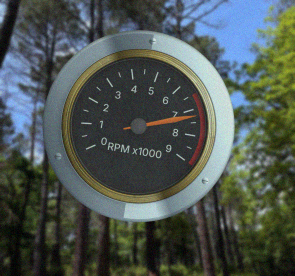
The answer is 7250 rpm
